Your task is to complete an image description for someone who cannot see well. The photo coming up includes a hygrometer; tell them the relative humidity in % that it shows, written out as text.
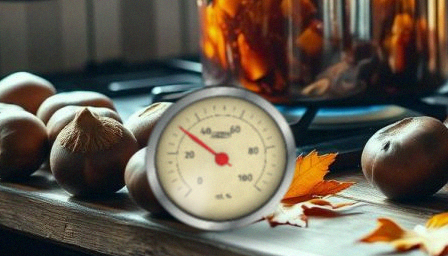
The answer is 32 %
